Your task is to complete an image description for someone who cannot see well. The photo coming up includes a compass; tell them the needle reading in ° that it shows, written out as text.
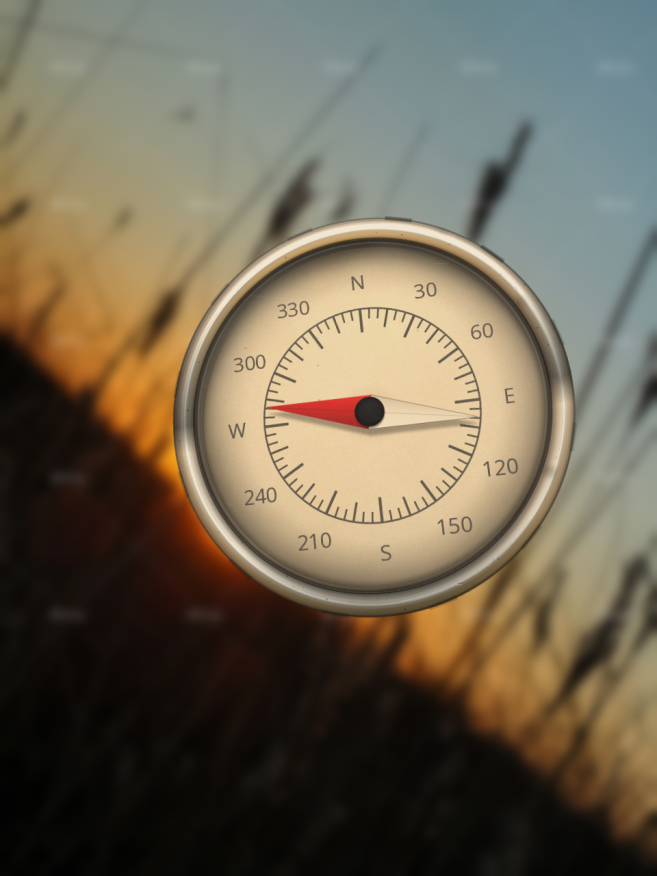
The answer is 280 °
